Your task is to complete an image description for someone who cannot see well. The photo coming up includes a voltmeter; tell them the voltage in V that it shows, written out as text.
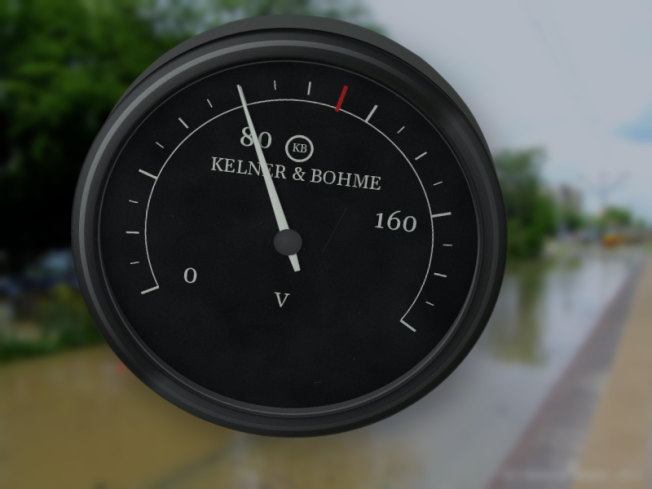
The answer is 80 V
